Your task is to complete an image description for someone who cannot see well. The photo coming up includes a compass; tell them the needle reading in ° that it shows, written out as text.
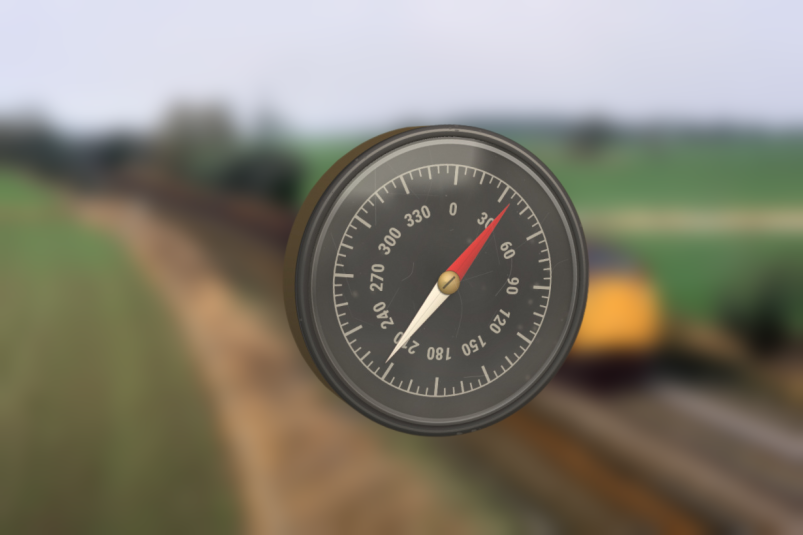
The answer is 35 °
